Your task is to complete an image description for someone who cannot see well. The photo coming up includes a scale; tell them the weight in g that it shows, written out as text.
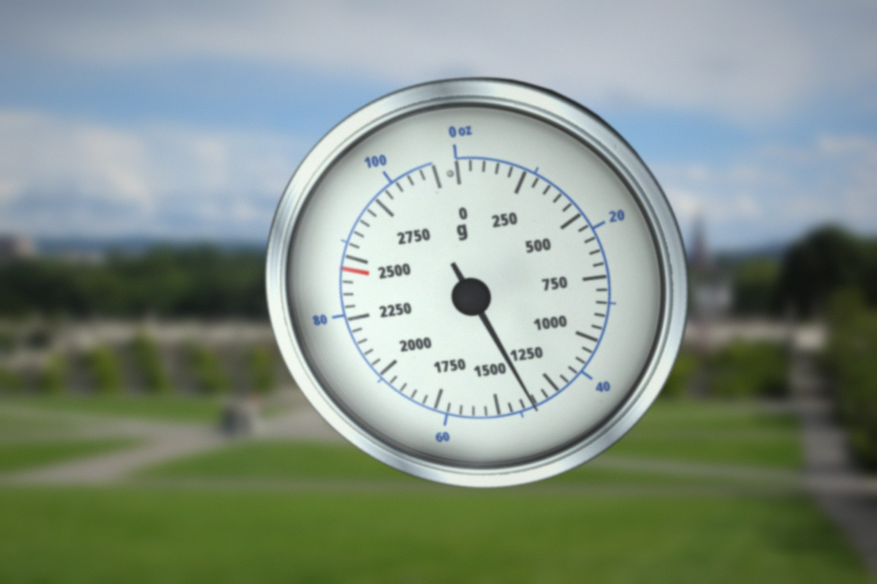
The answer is 1350 g
